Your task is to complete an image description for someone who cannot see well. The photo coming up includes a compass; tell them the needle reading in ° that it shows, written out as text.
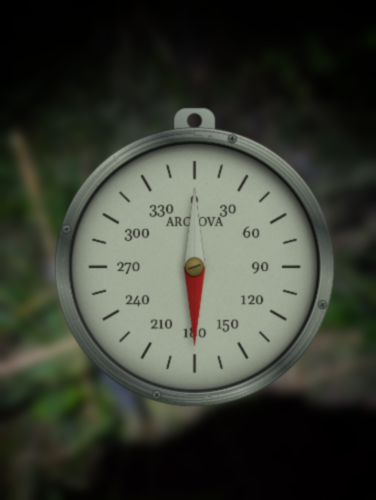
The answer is 180 °
